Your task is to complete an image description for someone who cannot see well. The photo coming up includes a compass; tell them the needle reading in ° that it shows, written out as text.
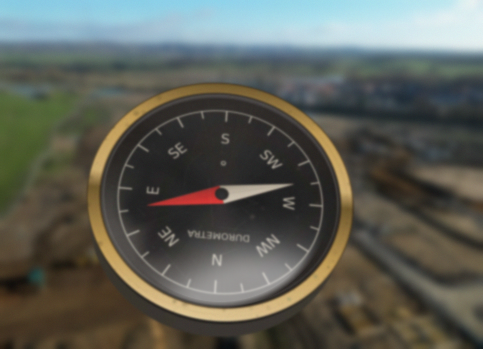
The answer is 75 °
